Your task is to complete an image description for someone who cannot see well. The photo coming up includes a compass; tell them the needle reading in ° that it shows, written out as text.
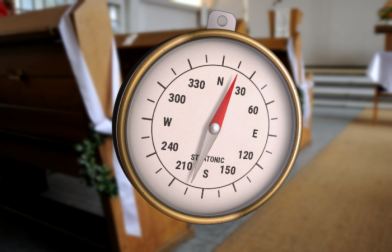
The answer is 15 °
